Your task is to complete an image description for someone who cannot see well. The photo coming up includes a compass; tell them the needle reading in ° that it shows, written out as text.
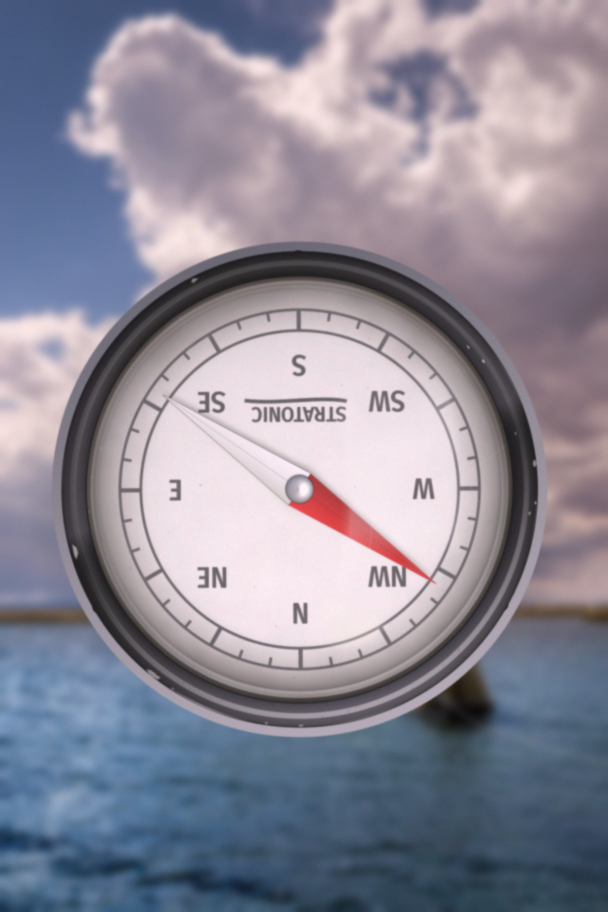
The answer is 305 °
